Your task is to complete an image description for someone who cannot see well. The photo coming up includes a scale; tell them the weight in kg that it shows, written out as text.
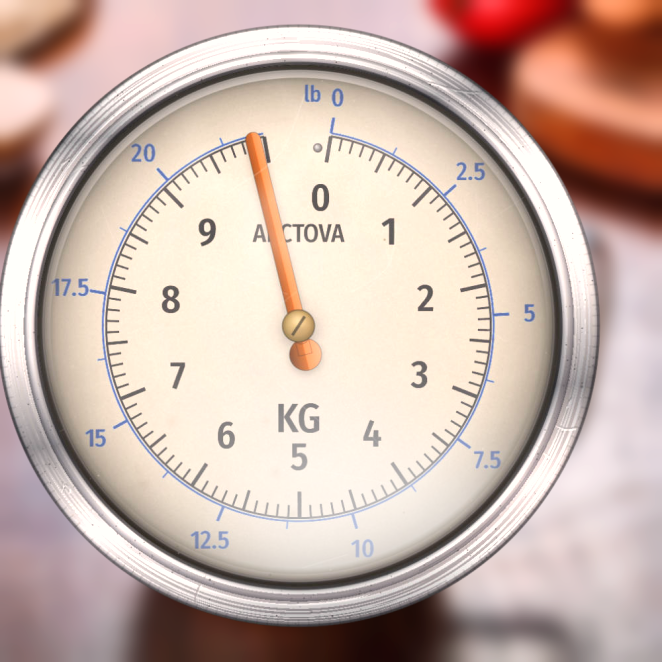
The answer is 9.9 kg
